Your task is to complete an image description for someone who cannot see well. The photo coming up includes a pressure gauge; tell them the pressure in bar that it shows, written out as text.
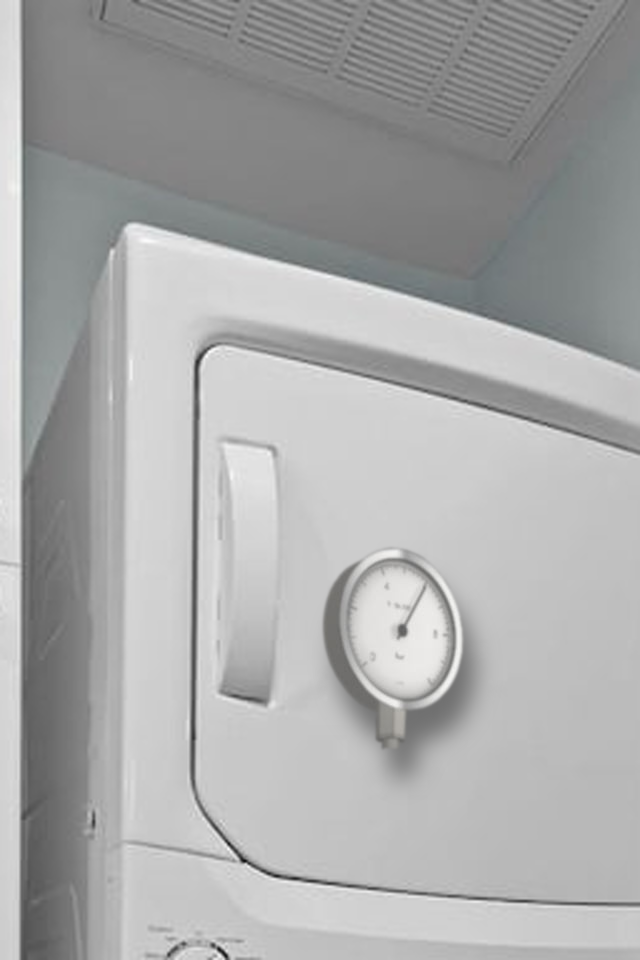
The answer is 6 bar
